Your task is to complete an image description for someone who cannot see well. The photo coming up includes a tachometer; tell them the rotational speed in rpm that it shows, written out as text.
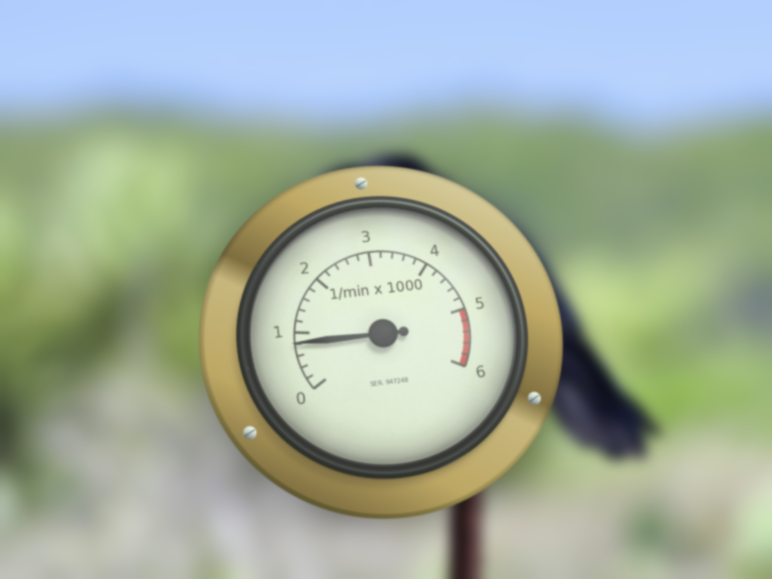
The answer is 800 rpm
